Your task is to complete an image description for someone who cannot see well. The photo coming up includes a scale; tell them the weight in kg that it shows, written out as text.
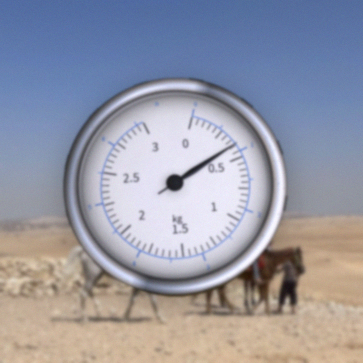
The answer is 0.4 kg
